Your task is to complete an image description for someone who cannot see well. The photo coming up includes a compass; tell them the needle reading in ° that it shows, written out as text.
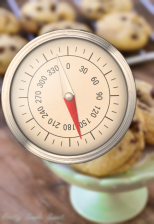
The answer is 165 °
